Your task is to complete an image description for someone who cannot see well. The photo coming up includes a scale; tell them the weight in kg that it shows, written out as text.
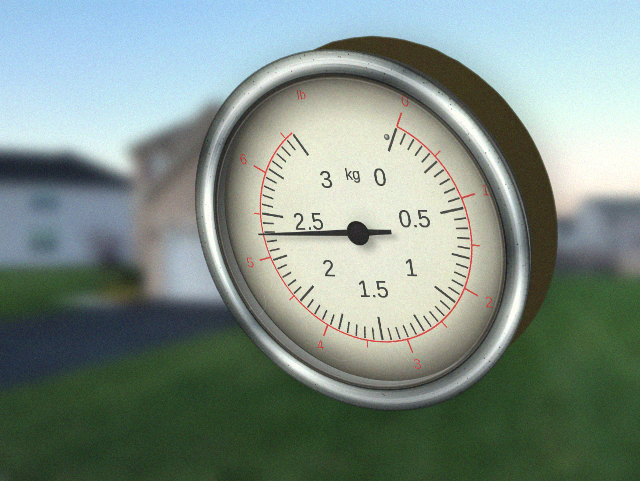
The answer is 2.4 kg
